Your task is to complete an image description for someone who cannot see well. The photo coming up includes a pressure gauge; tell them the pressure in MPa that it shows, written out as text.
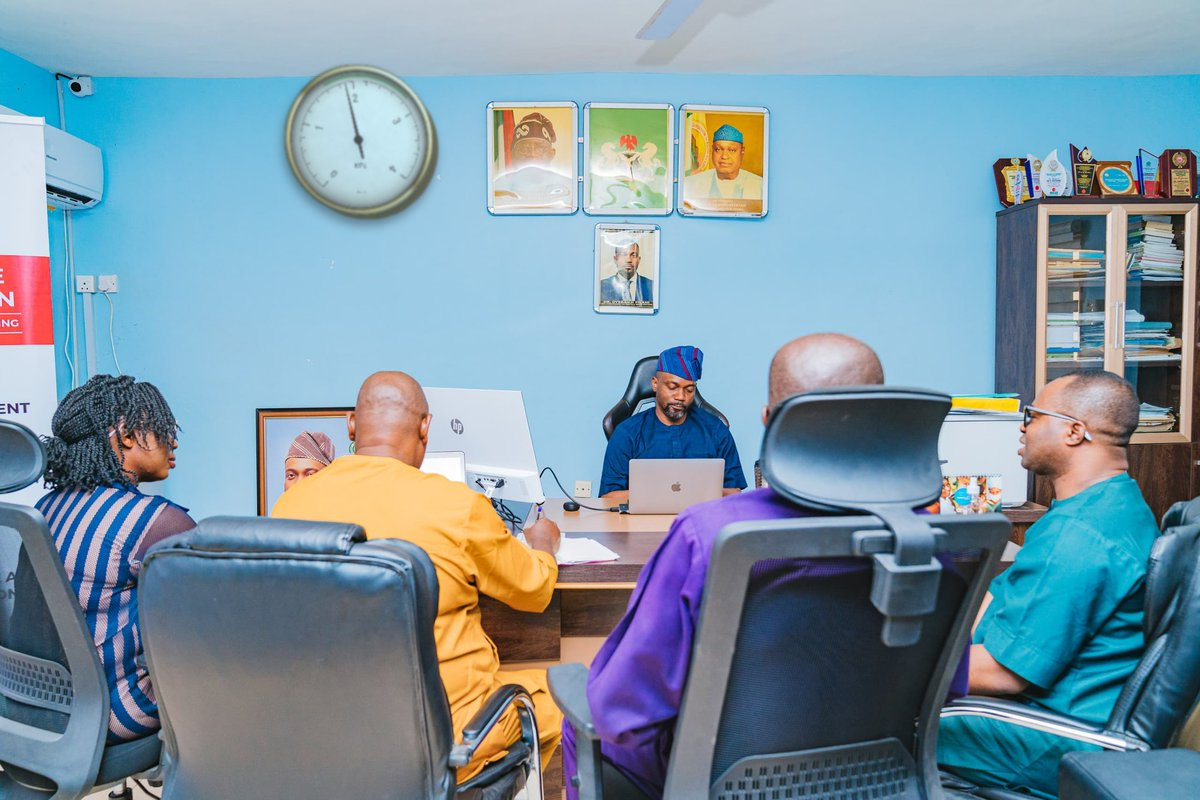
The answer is 1.9 MPa
